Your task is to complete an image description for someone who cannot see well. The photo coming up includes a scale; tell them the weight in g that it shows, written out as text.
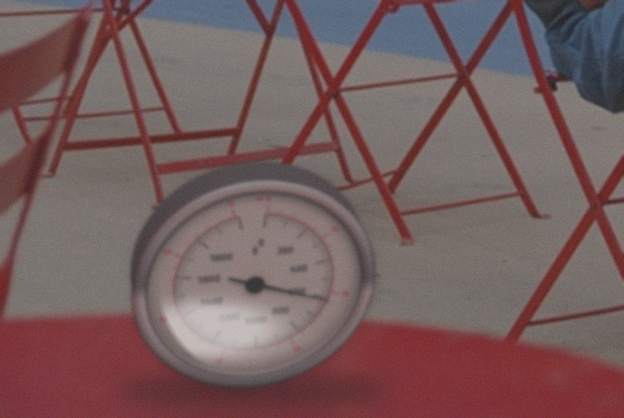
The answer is 600 g
